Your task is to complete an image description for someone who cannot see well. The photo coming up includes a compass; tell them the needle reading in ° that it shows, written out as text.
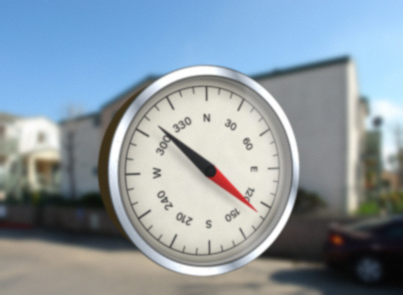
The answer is 130 °
